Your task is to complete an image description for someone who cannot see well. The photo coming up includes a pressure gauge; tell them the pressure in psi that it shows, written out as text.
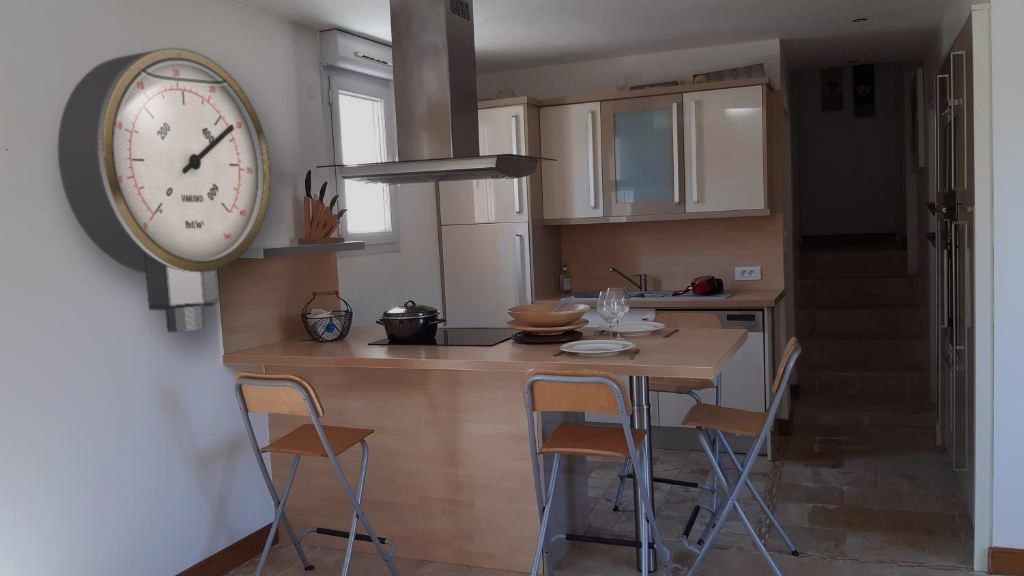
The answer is 425 psi
